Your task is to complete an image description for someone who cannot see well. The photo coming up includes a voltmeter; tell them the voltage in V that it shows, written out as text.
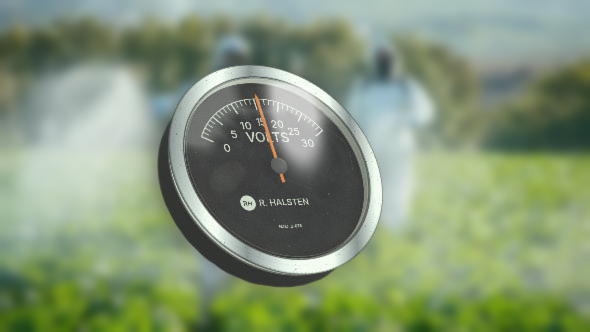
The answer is 15 V
